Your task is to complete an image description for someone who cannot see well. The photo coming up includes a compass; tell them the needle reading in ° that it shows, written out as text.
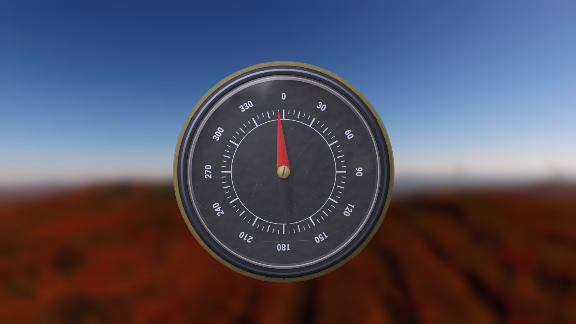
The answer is 355 °
